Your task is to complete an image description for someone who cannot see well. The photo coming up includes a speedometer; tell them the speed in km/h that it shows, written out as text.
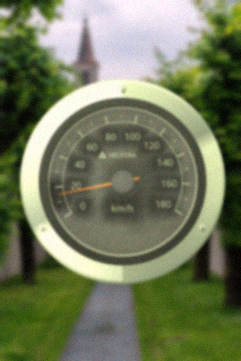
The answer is 15 km/h
